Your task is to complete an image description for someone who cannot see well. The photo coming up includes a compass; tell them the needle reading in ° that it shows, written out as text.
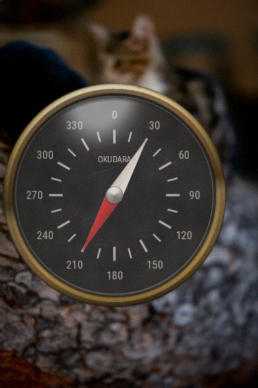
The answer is 210 °
